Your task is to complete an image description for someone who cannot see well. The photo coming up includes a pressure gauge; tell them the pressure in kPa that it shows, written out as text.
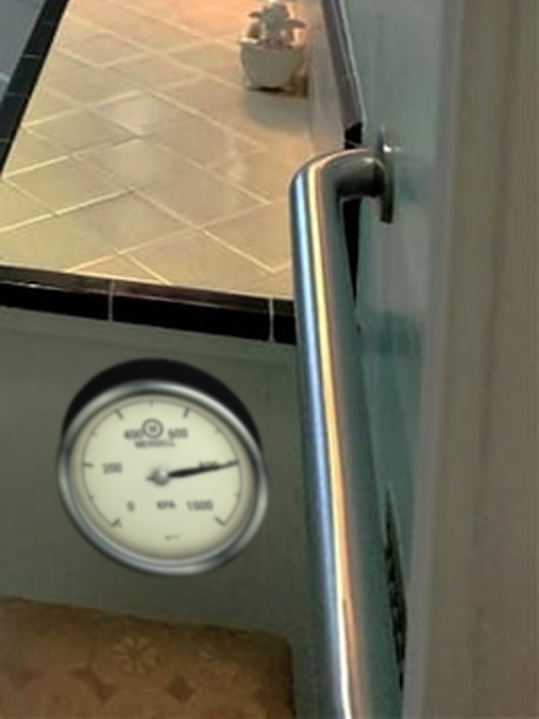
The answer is 800 kPa
